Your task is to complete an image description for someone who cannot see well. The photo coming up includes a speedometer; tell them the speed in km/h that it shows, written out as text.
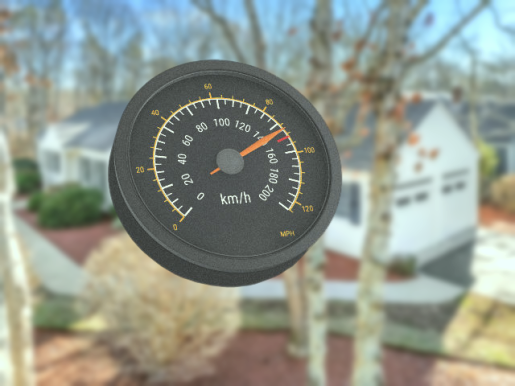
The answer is 145 km/h
